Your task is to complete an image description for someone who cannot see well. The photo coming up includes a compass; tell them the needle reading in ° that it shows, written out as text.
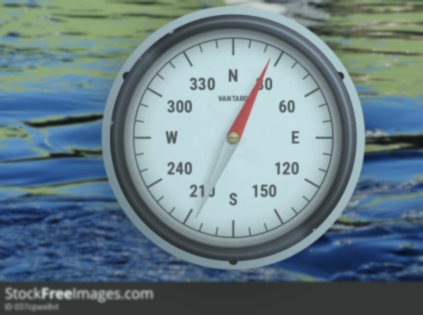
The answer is 25 °
